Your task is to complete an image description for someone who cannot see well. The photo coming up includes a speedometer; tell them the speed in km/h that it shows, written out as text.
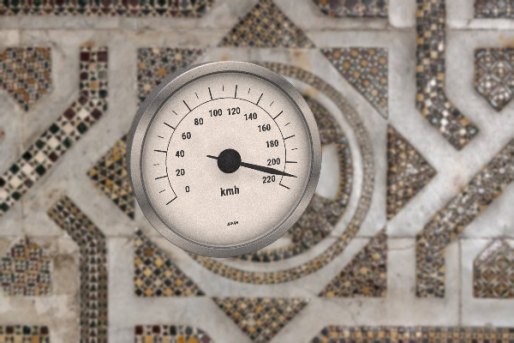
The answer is 210 km/h
